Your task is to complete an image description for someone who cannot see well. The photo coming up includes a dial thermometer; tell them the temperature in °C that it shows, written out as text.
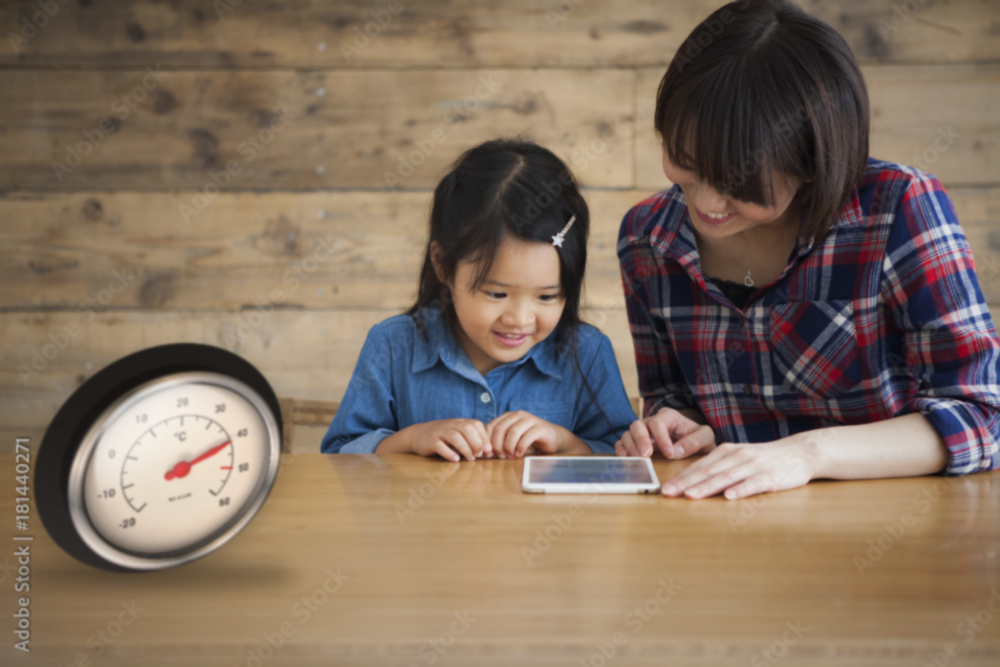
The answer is 40 °C
